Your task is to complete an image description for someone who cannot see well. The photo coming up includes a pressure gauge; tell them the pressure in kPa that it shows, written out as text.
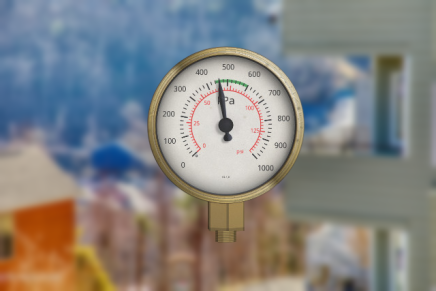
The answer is 460 kPa
